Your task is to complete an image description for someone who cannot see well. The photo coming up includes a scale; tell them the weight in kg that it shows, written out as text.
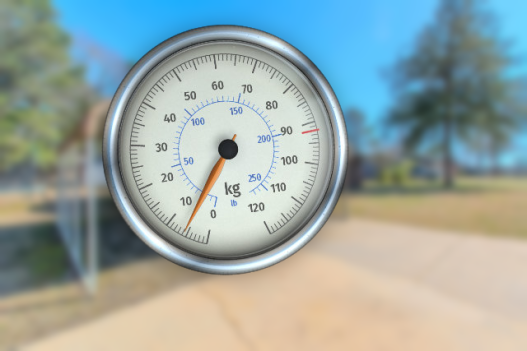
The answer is 6 kg
